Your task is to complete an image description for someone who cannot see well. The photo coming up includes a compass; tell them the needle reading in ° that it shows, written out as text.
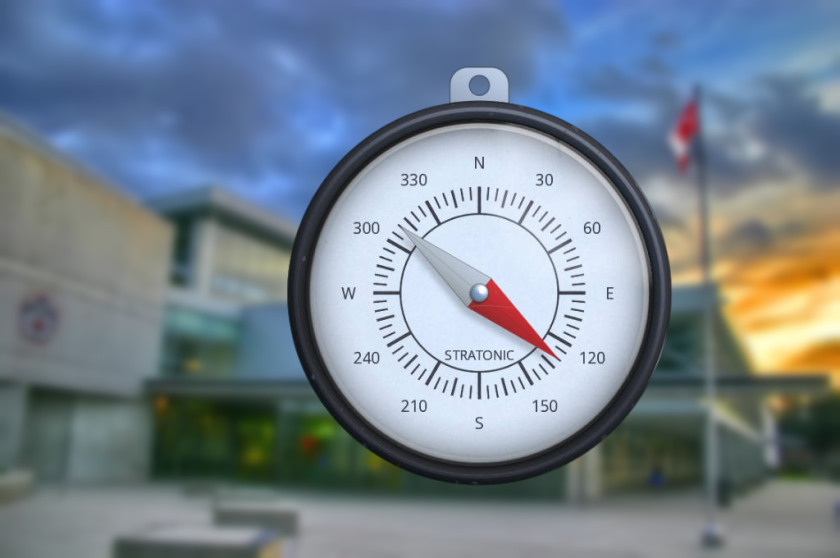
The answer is 130 °
